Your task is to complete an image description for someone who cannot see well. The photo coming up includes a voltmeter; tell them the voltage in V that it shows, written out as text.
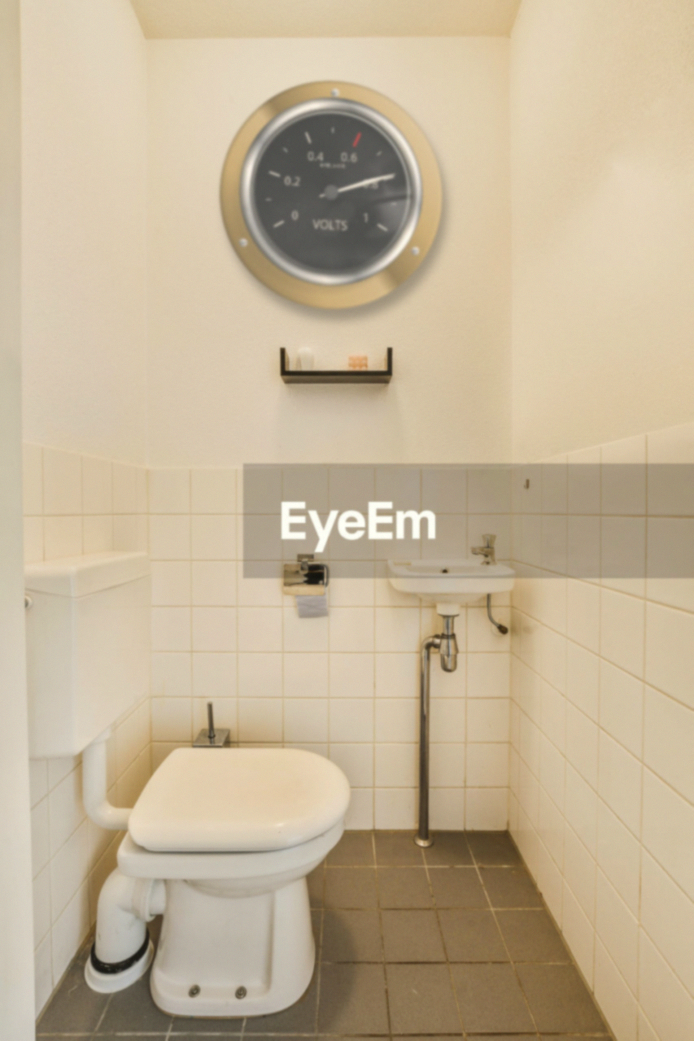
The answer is 0.8 V
